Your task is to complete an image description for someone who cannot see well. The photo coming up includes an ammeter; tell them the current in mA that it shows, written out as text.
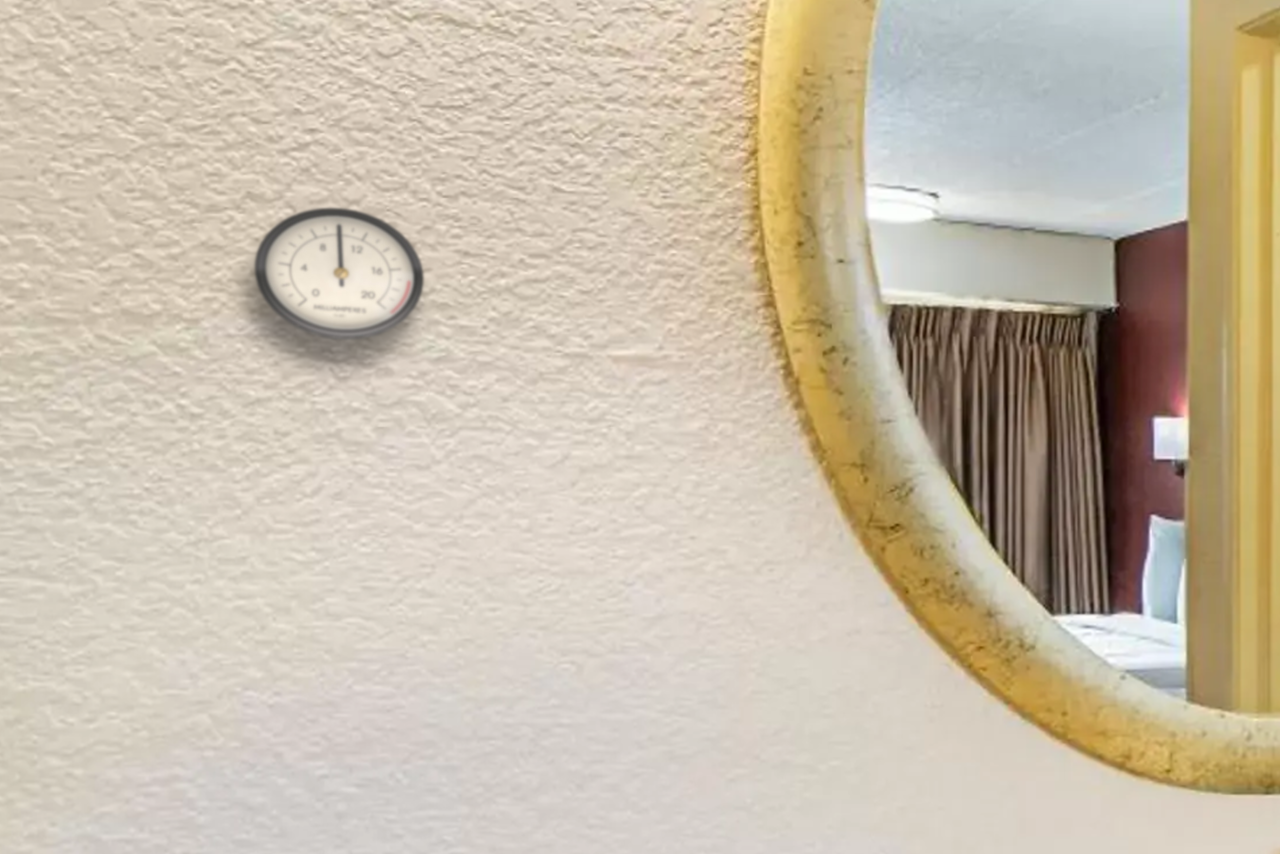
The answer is 10 mA
